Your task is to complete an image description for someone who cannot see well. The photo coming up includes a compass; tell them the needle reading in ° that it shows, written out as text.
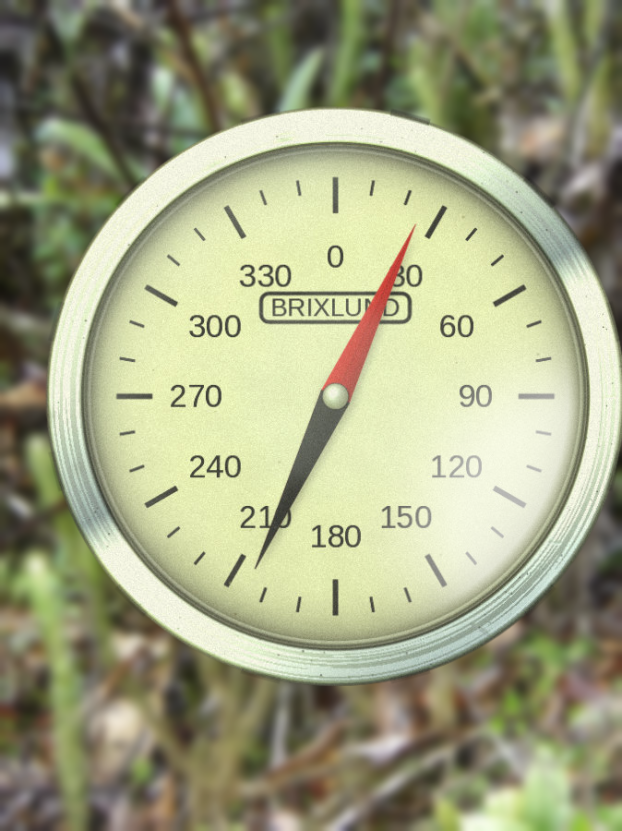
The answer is 25 °
